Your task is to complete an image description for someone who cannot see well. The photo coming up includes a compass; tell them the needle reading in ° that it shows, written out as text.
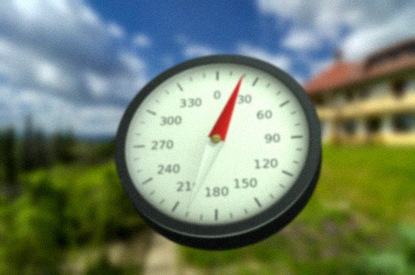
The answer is 20 °
